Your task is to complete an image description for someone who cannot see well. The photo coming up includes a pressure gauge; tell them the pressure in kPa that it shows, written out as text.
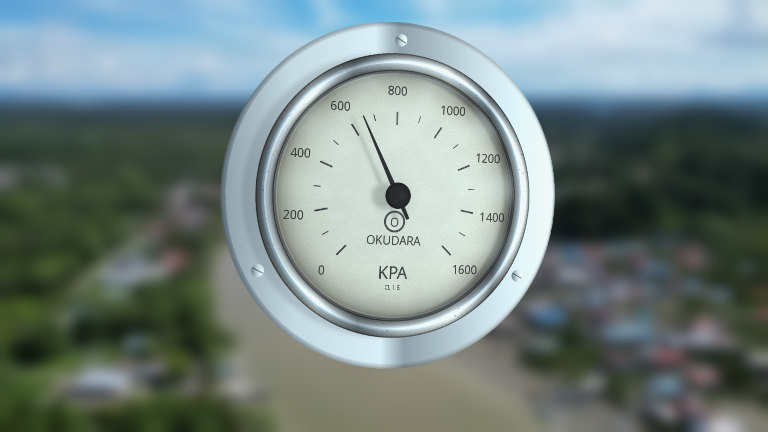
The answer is 650 kPa
